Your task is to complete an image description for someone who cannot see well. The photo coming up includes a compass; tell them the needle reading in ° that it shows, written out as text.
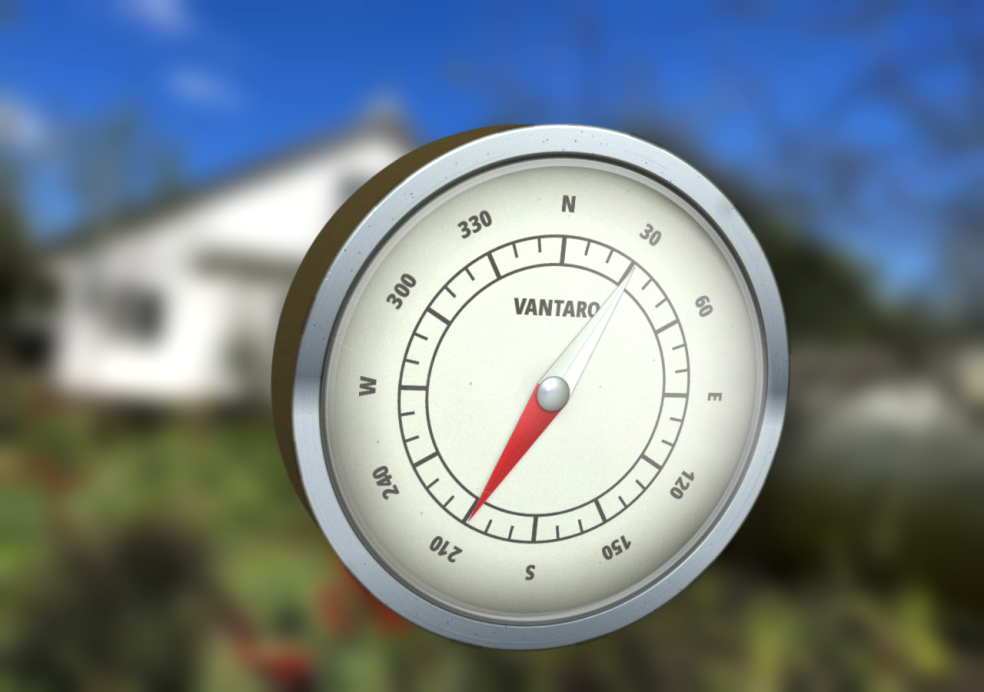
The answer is 210 °
